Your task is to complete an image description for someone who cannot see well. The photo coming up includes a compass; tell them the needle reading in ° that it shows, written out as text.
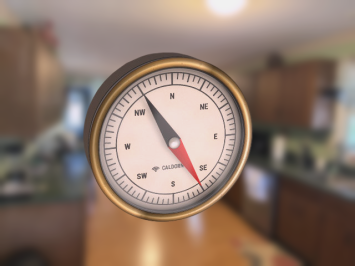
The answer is 150 °
